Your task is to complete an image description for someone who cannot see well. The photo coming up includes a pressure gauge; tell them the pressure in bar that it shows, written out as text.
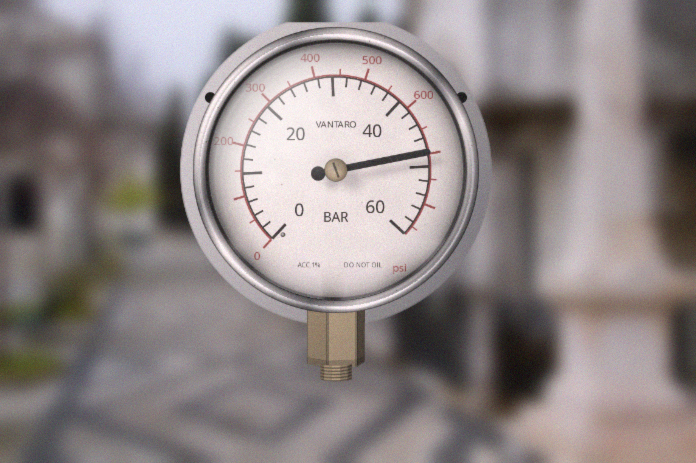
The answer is 48 bar
